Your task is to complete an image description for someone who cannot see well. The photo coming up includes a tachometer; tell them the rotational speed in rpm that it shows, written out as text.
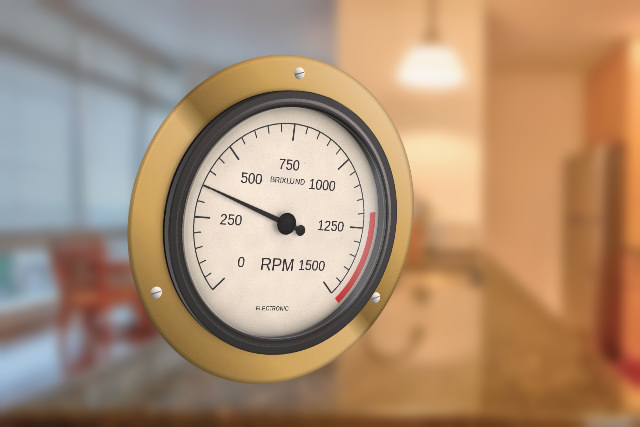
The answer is 350 rpm
